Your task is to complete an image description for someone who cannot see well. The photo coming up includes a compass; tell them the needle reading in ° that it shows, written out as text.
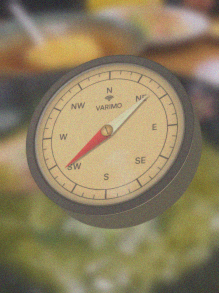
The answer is 230 °
